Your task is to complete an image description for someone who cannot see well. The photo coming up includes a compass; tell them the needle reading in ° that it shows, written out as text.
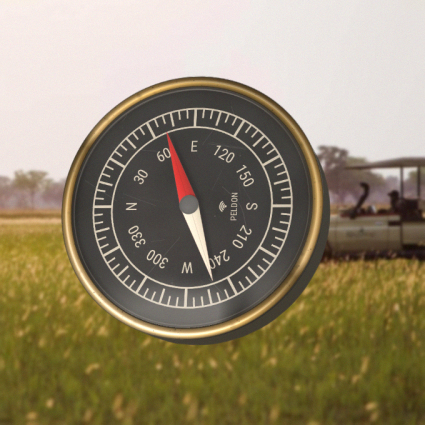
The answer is 70 °
